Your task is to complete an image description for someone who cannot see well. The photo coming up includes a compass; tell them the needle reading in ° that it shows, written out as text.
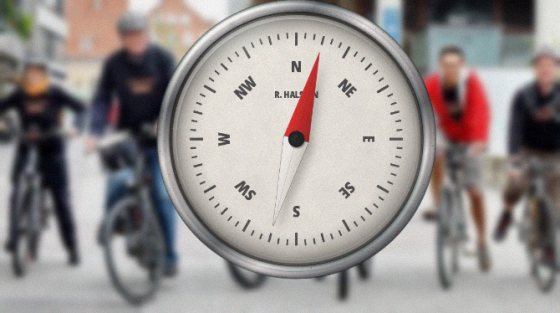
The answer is 15 °
